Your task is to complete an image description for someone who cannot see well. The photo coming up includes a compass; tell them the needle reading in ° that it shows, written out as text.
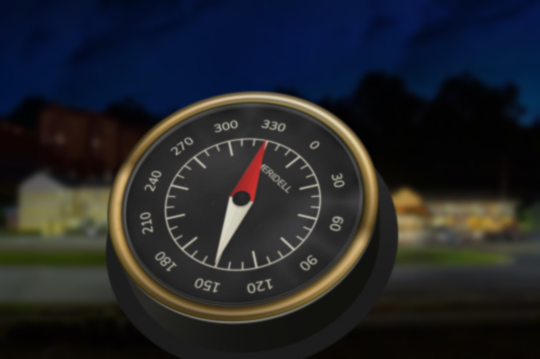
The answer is 330 °
